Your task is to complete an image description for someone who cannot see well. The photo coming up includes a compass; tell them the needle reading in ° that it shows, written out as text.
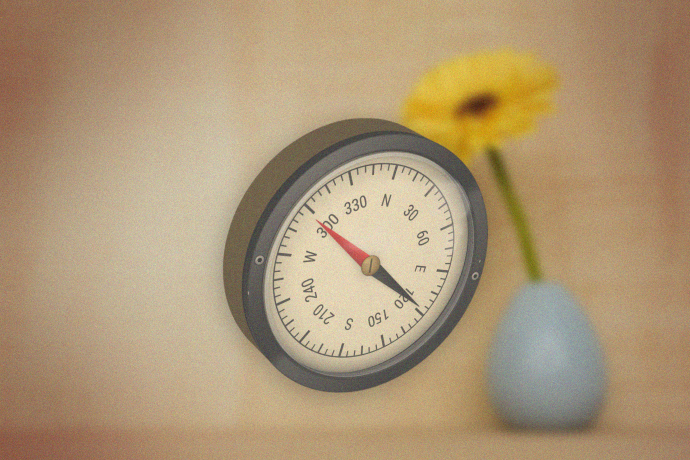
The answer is 297.5 °
